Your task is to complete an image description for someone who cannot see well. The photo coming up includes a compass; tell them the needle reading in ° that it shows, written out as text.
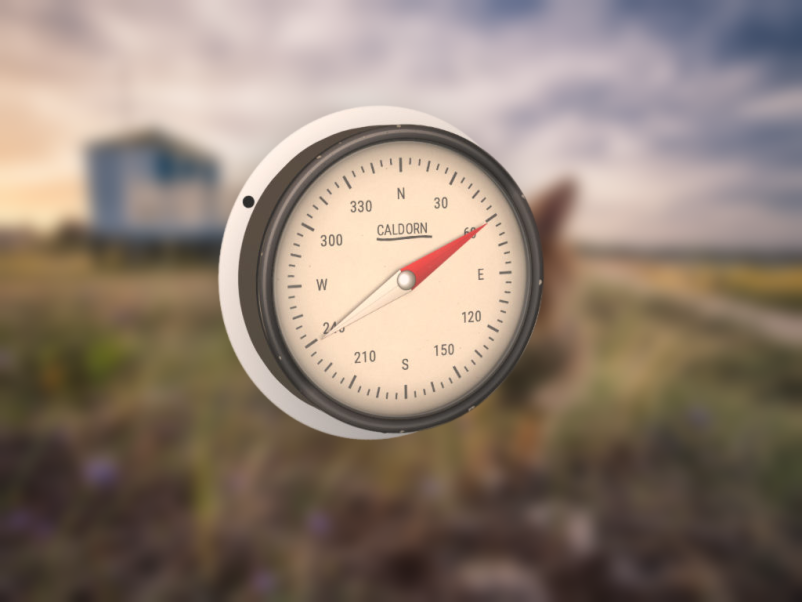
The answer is 60 °
